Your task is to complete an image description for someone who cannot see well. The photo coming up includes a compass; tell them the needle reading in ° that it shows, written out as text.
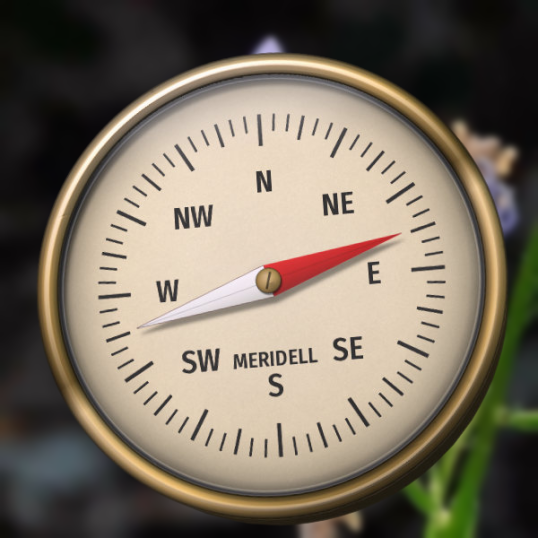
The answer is 75 °
